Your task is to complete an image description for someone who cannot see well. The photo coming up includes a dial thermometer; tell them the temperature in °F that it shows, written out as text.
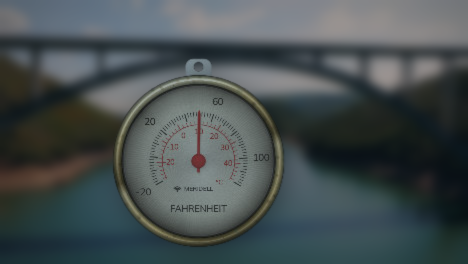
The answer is 50 °F
